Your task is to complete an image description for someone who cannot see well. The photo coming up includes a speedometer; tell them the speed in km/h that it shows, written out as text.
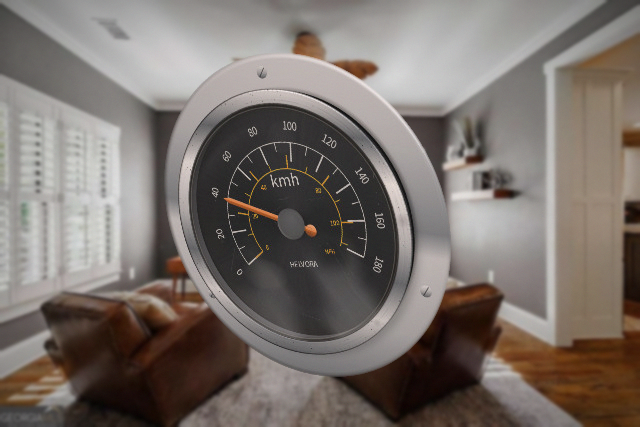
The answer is 40 km/h
